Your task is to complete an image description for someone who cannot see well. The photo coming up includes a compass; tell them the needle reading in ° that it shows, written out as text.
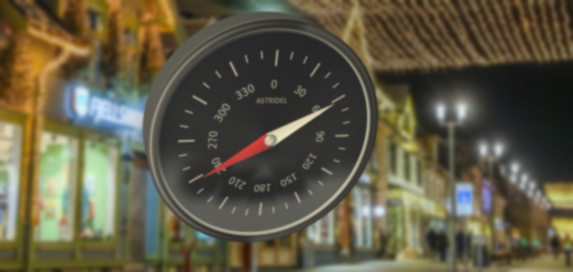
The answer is 240 °
